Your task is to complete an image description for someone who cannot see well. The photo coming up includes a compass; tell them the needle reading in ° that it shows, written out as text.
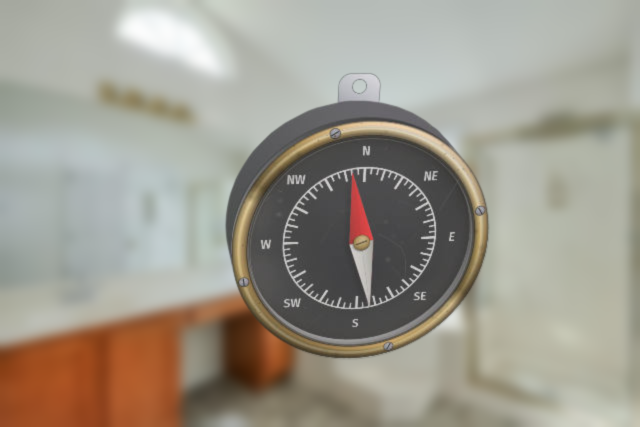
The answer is 350 °
